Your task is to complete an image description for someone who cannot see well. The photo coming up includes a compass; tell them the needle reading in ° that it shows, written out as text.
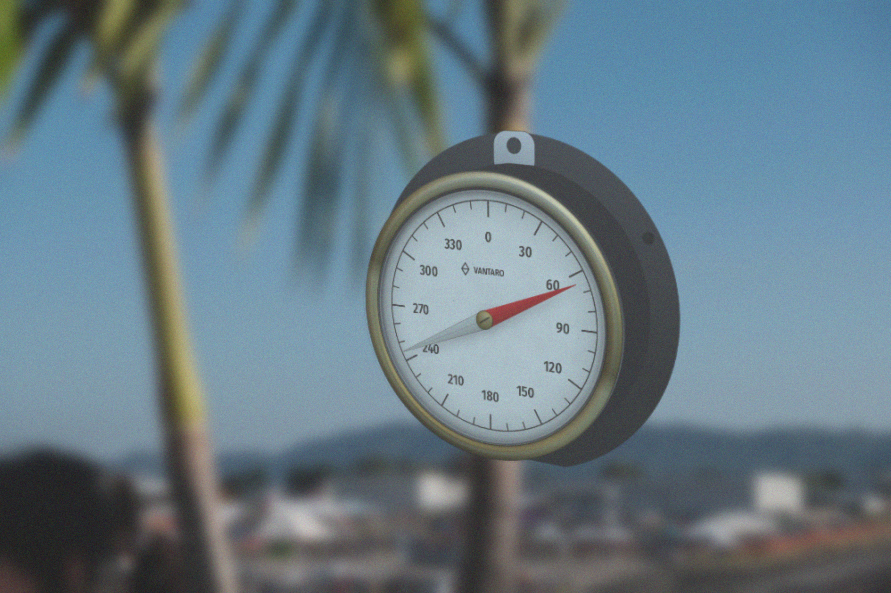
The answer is 65 °
